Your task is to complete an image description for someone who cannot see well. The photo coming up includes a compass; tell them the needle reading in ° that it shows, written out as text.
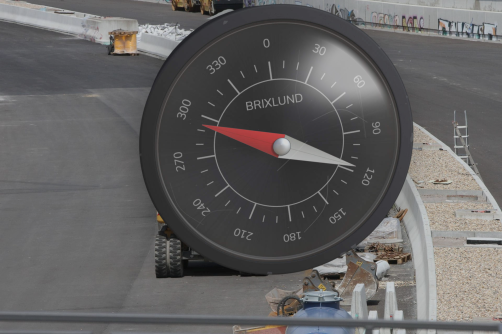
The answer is 295 °
